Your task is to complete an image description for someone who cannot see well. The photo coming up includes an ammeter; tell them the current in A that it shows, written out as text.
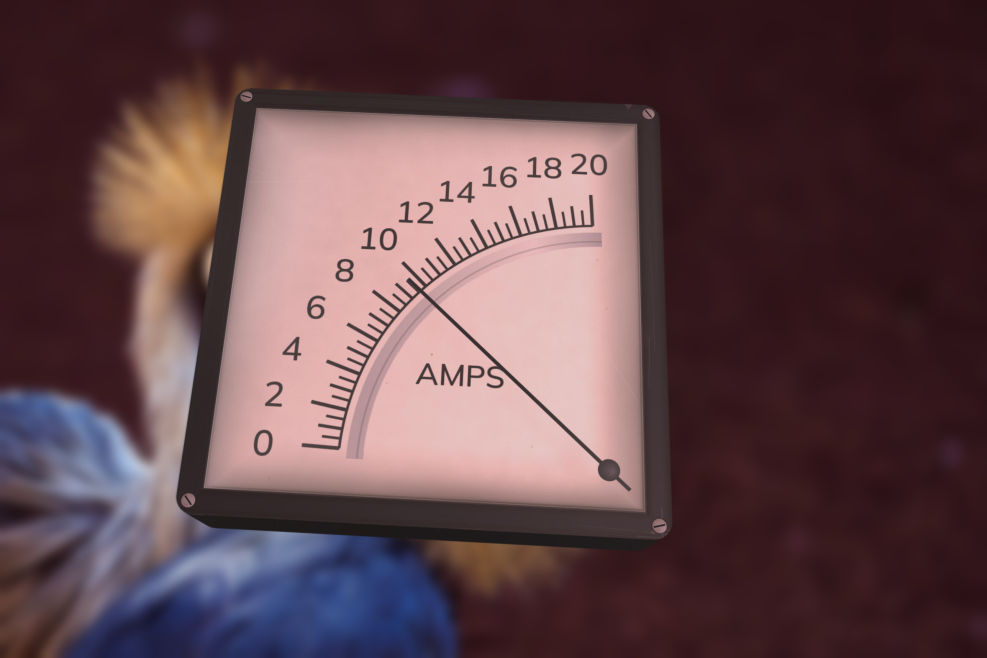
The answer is 9.5 A
